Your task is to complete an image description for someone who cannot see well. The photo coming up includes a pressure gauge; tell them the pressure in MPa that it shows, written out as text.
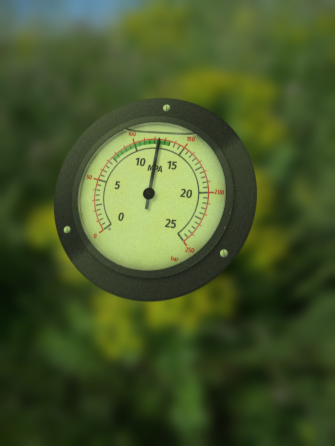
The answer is 12.5 MPa
